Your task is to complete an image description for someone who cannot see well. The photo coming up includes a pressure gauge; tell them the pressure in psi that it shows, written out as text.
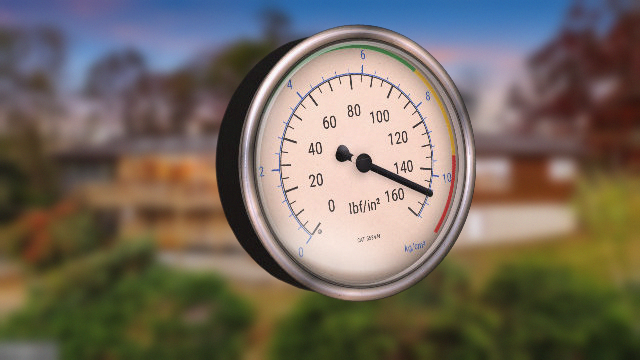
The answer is 150 psi
